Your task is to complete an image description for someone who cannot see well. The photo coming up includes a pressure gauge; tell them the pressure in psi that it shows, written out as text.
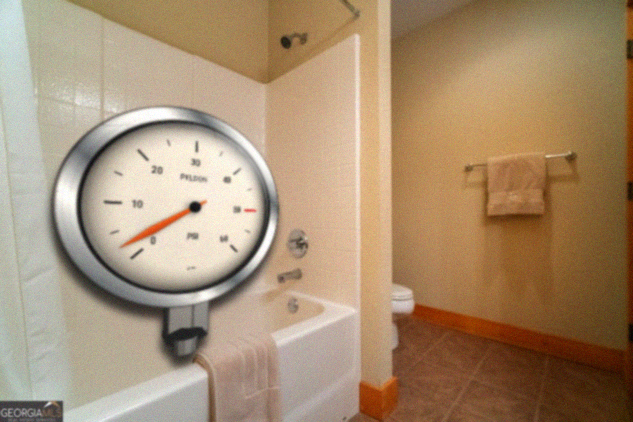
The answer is 2.5 psi
